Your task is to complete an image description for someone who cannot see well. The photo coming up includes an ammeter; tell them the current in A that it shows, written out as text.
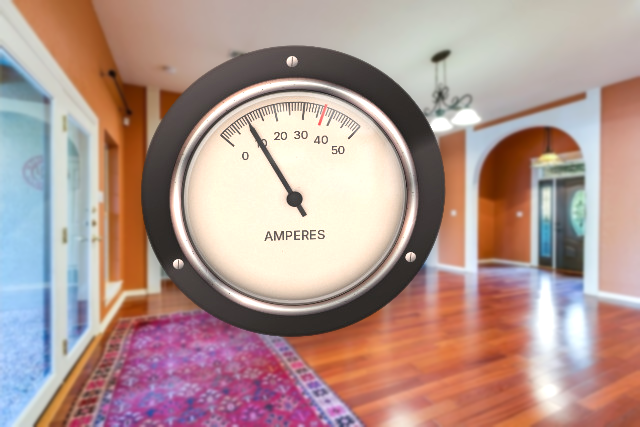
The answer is 10 A
